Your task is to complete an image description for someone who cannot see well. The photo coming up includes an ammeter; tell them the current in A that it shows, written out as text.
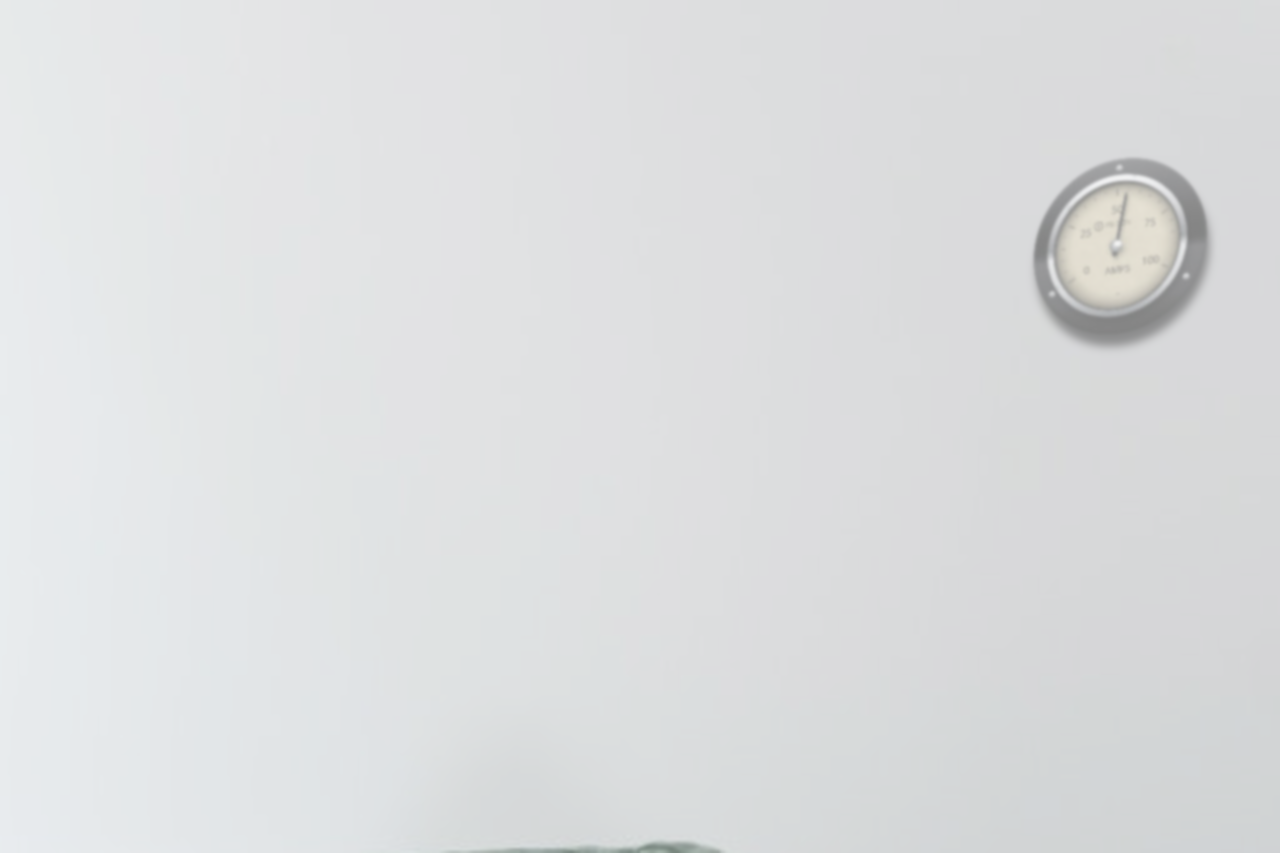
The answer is 55 A
